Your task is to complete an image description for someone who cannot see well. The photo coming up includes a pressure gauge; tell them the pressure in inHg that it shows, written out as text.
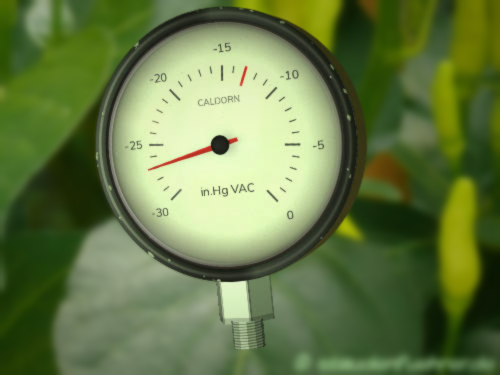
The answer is -27 inHg
